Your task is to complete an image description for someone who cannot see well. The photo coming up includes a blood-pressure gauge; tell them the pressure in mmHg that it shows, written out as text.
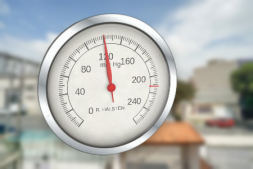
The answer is 120 mmHg
